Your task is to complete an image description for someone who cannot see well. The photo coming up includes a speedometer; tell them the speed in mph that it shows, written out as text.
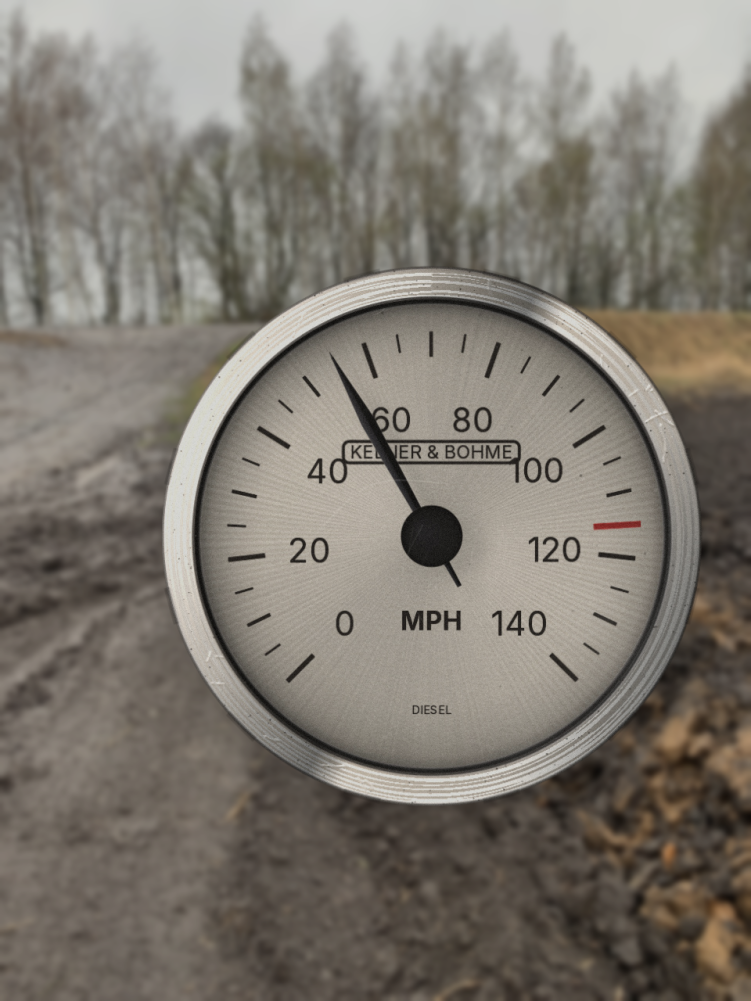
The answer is 55 mph
